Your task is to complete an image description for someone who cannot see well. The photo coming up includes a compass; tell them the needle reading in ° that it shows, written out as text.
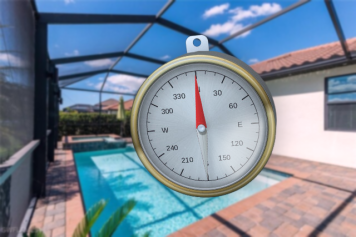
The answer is 0 °
